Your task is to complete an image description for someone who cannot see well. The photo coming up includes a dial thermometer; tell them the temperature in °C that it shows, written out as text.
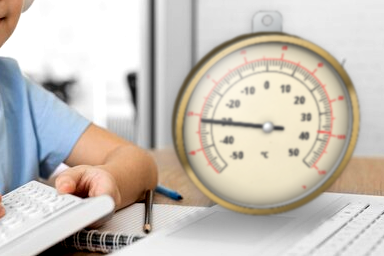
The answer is -30 °C
